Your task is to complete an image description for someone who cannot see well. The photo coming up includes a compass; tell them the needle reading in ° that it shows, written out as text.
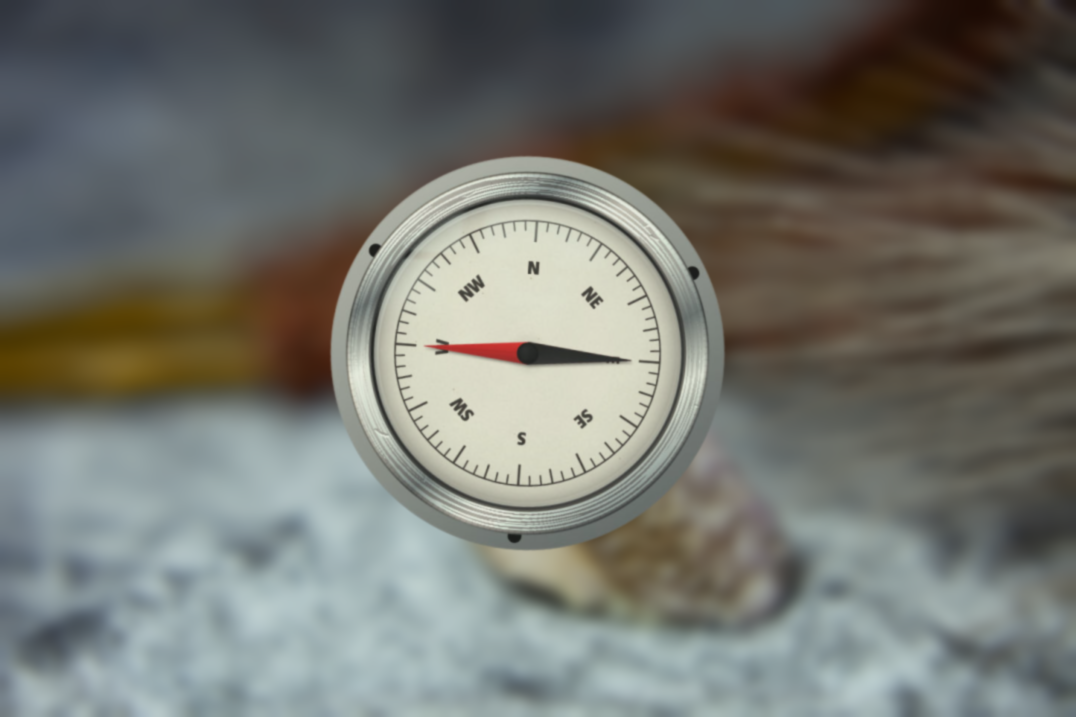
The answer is 270 °
